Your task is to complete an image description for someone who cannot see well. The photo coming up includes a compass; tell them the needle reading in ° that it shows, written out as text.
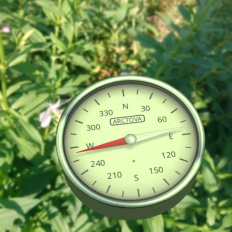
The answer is 262.5 °
